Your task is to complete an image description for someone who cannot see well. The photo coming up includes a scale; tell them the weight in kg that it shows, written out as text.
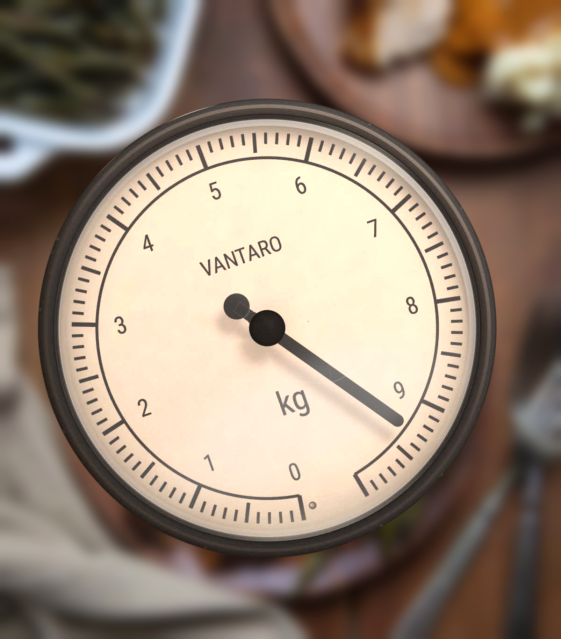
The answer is 9.3 kg
